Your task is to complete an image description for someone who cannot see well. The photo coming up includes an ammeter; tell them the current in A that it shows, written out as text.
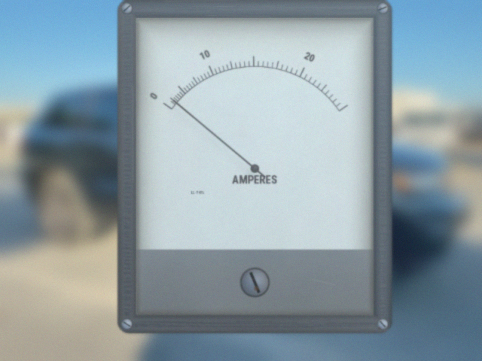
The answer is 2.5 A
